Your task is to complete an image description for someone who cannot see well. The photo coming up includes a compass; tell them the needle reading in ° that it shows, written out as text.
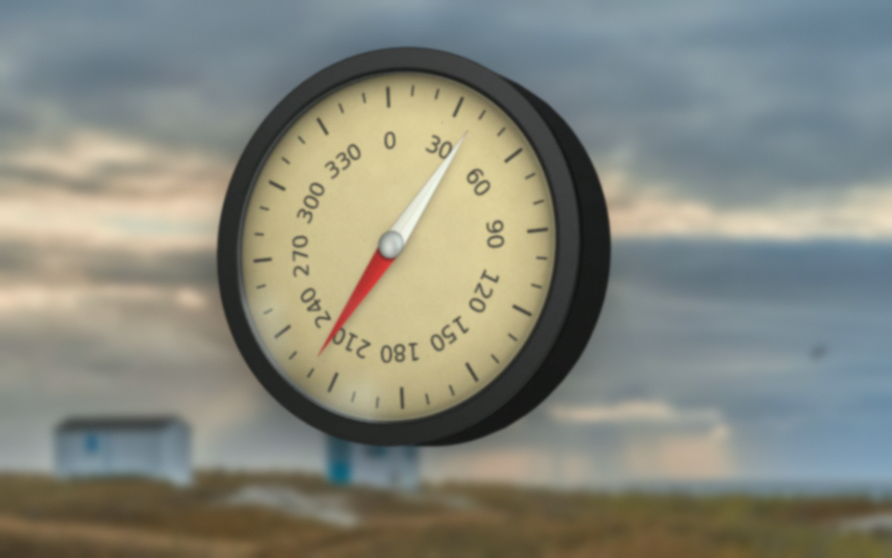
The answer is 220 °
